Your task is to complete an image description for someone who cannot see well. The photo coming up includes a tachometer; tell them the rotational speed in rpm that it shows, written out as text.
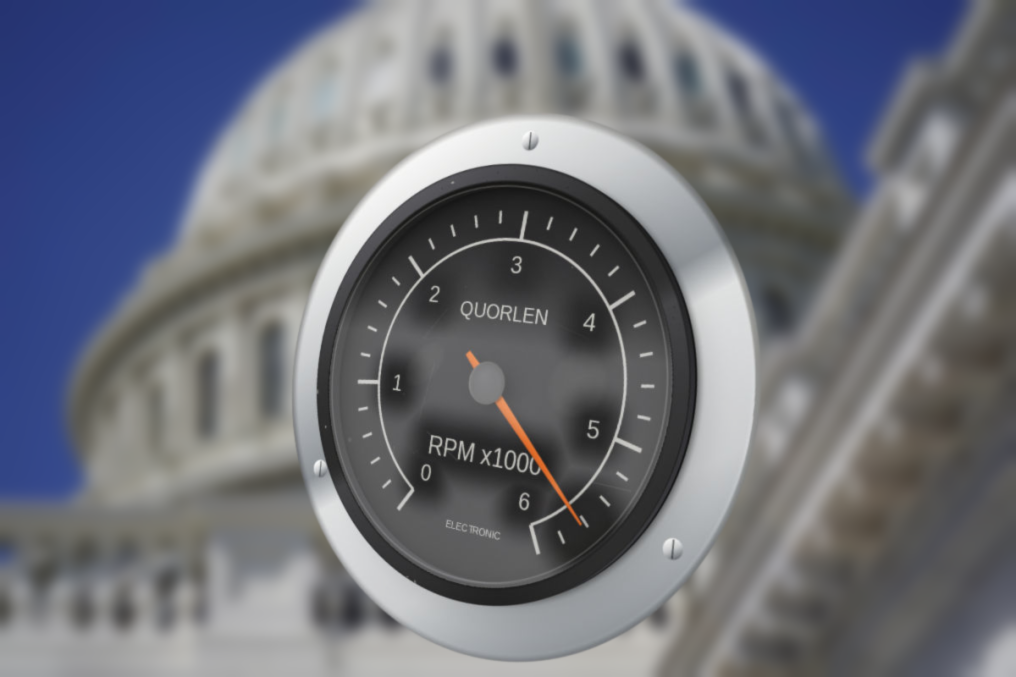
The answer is 5600 rpm
